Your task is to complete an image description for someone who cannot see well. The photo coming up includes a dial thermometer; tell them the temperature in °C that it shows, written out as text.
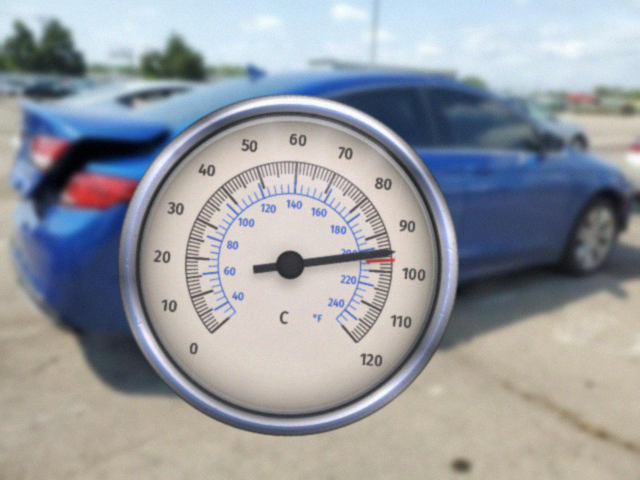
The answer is 95 °C
